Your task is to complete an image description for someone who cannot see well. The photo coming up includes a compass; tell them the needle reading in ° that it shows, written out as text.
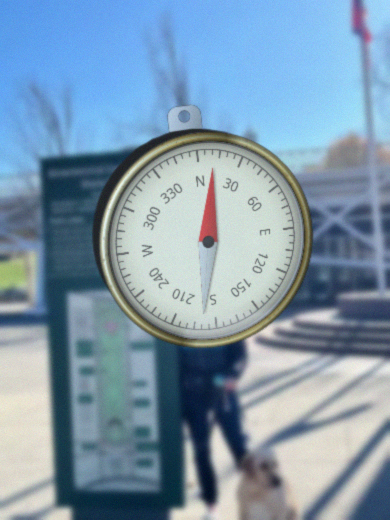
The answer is 10 °
